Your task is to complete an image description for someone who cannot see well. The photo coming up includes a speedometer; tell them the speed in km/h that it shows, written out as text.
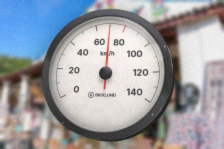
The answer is 70 km/h
